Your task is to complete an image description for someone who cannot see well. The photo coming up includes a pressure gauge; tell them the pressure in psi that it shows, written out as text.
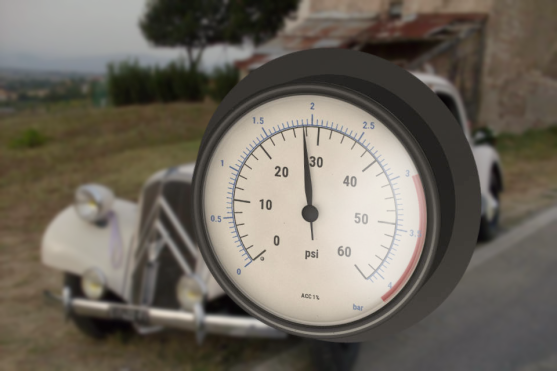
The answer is 28 psi
